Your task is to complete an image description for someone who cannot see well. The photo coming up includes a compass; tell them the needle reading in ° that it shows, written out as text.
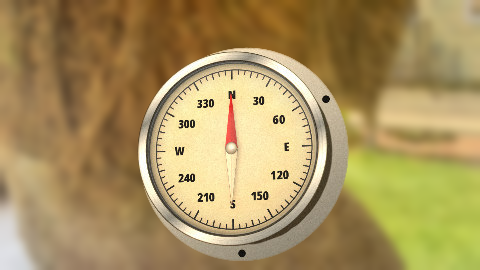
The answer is 0 °
